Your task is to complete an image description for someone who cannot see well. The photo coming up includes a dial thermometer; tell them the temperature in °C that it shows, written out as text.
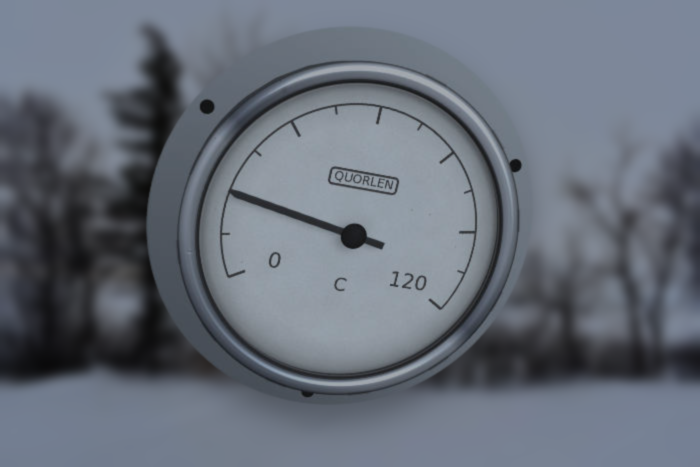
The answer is 20 °C
